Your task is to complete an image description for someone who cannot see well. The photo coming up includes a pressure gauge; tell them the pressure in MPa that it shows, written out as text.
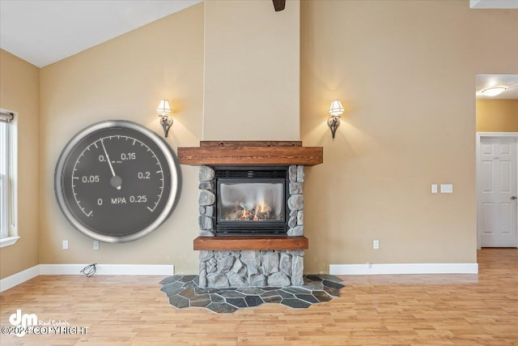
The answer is 0.11 MPa
